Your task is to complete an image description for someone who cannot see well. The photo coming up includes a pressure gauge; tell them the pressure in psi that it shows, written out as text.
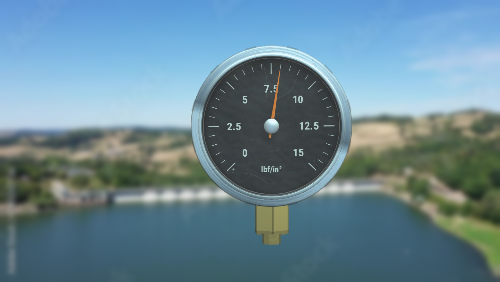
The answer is 8 psi
